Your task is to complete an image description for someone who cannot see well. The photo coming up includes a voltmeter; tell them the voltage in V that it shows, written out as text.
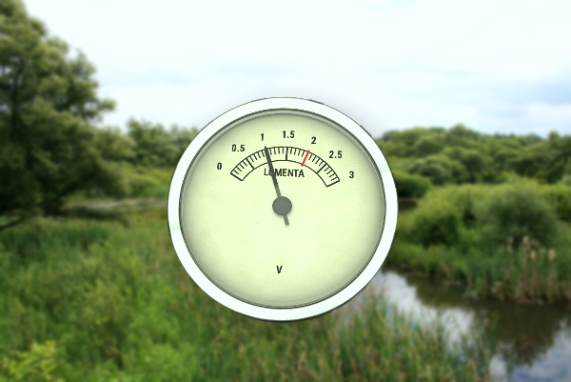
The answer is 1 V
